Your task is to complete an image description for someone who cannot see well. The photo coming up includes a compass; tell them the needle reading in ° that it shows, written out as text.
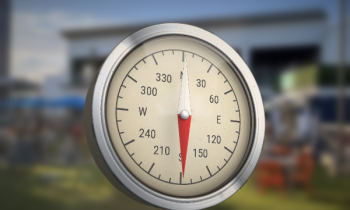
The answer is 180 °
